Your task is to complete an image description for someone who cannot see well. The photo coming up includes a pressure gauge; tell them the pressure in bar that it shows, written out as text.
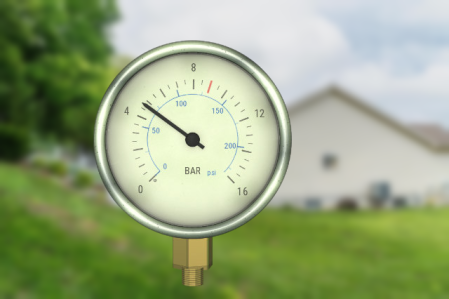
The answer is 4.75 bar
